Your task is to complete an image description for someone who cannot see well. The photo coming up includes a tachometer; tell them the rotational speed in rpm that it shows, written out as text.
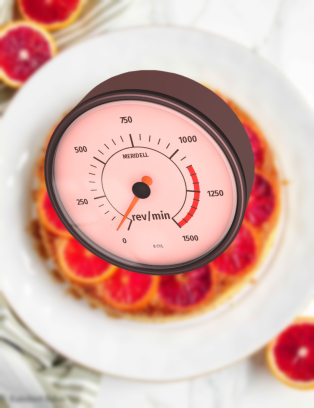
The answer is 50 rpm
